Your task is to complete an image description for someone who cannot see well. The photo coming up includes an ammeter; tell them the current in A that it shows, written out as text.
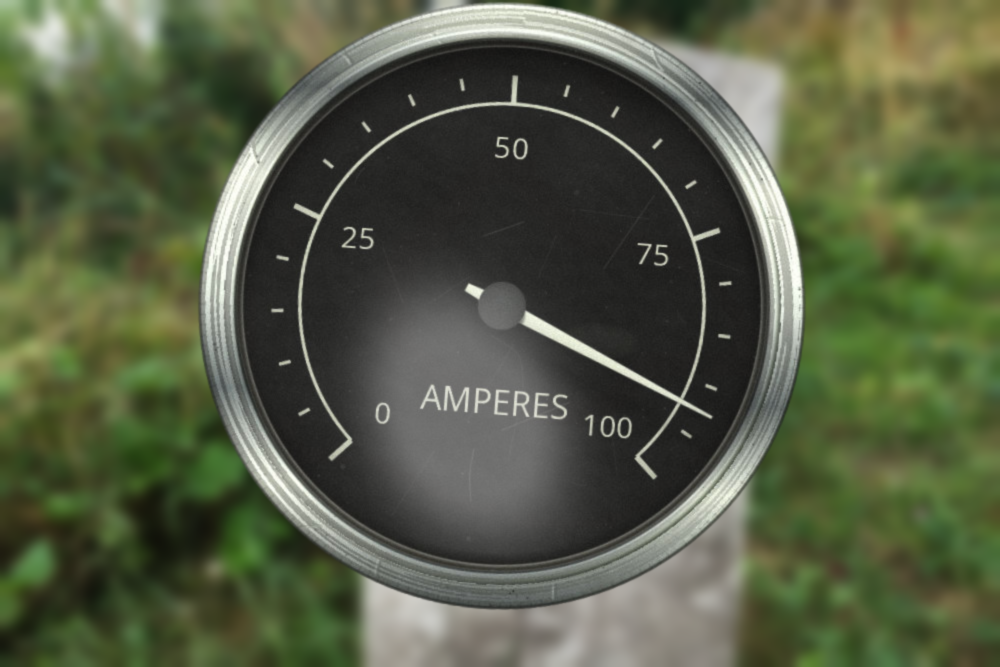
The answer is 92.5 A
